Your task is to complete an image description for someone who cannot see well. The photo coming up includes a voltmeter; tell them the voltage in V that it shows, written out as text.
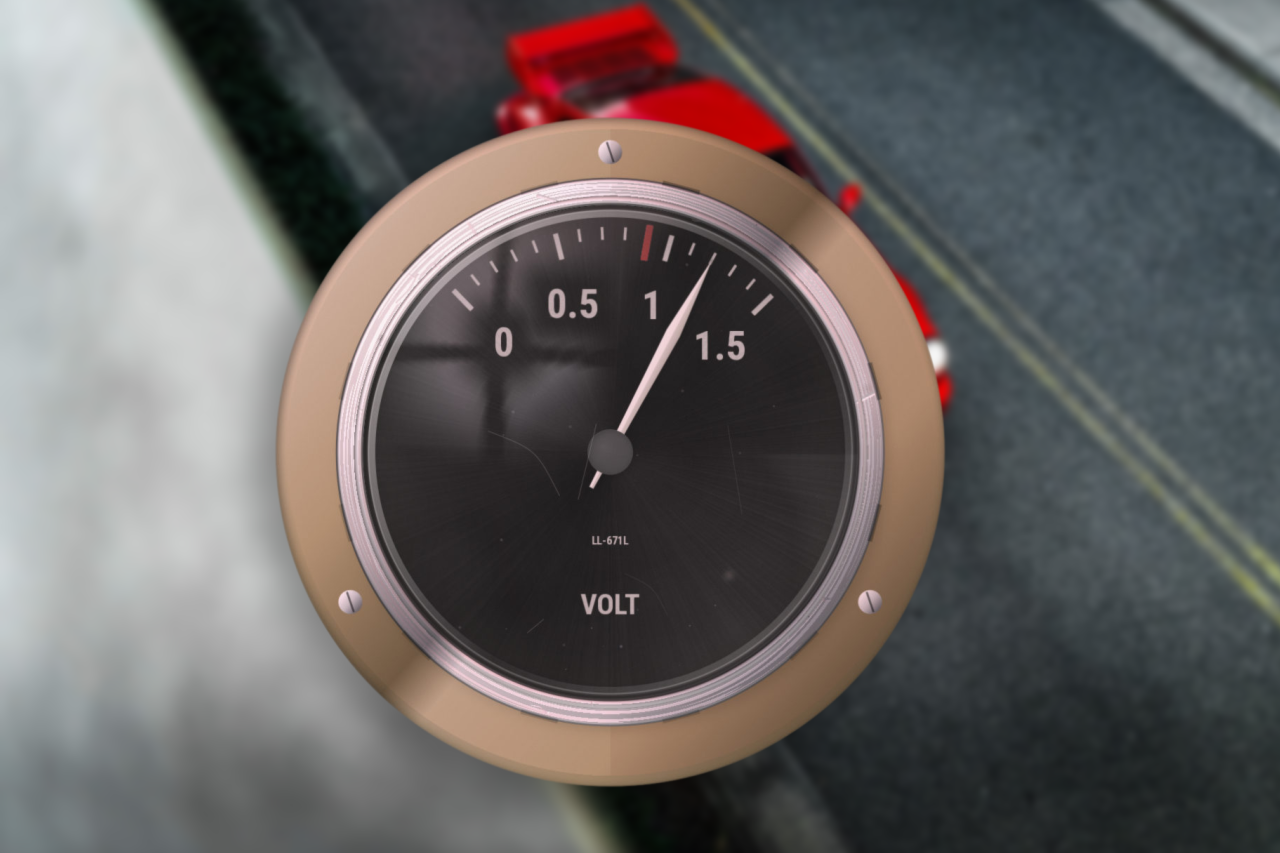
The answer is 1.2 V
